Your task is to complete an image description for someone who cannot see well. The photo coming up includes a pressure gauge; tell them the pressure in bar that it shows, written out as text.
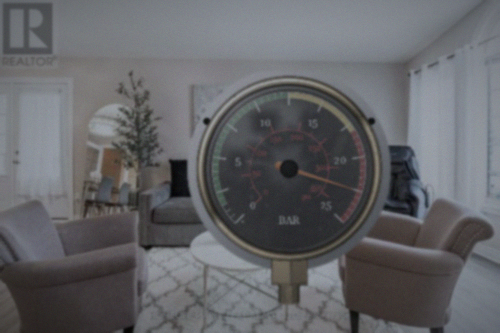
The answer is 22.5 bar
